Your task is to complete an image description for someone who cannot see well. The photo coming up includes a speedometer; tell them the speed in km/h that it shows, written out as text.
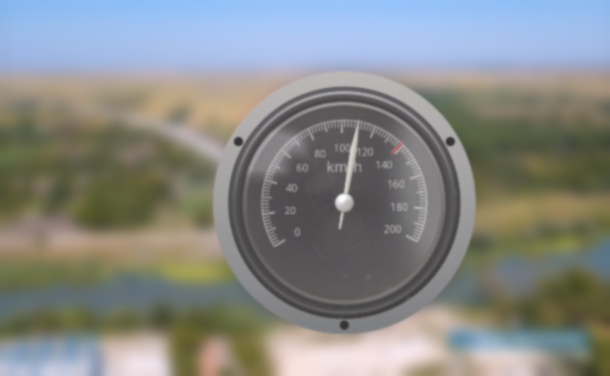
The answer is 110 km/h
